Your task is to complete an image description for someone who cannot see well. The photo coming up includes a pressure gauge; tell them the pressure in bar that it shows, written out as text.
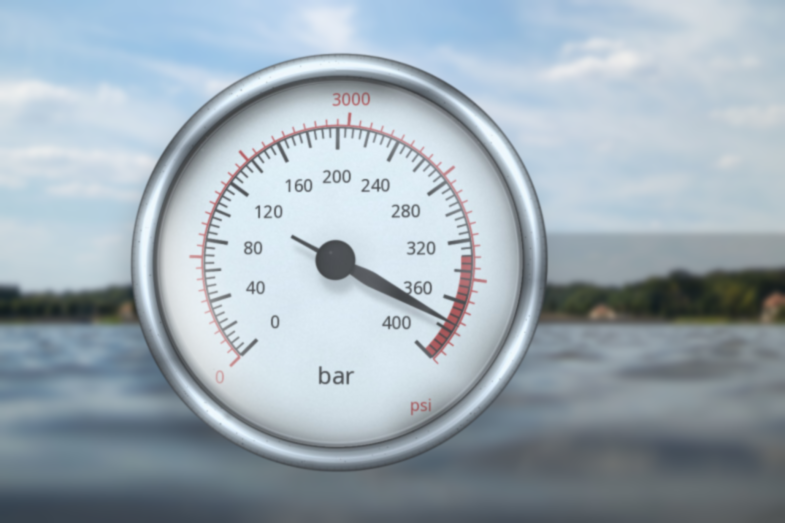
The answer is 375 bar
